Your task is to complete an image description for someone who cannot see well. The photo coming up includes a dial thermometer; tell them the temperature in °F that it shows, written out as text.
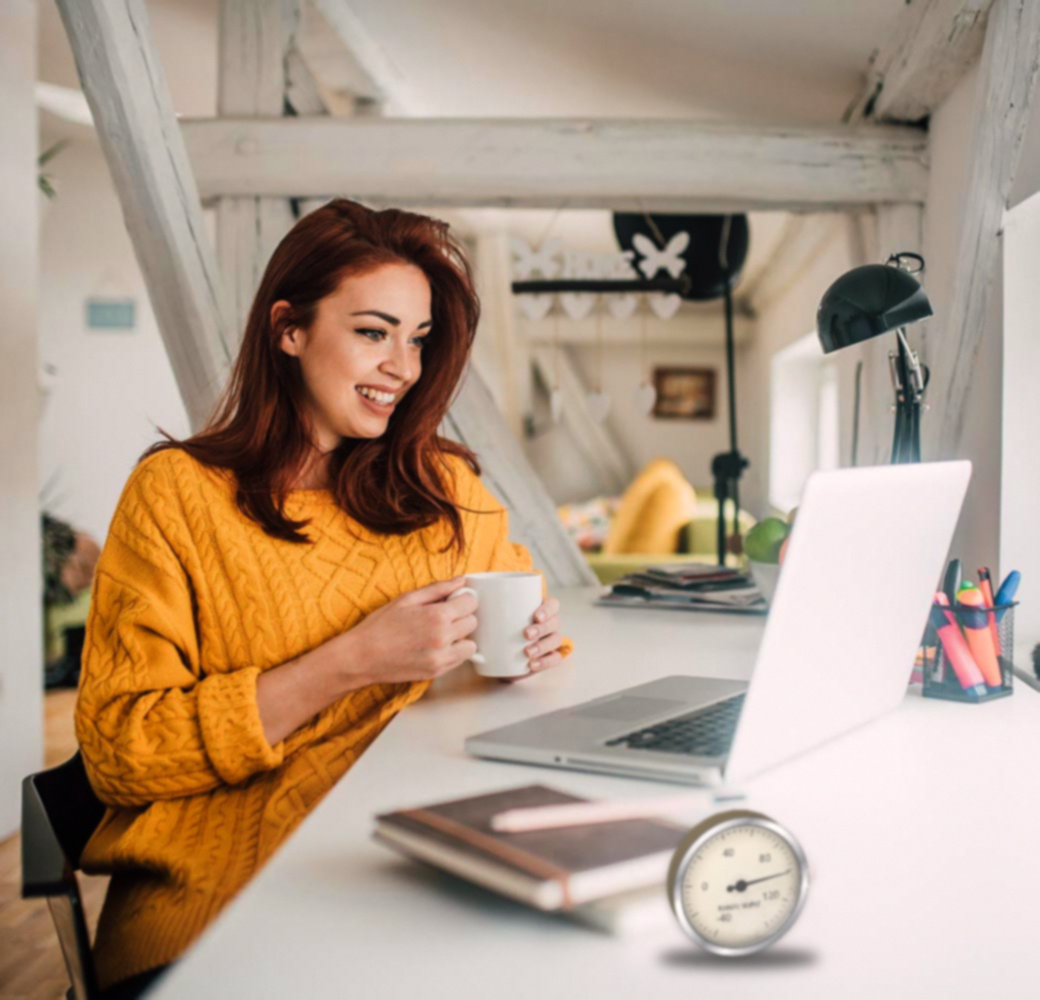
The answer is 100 °F
